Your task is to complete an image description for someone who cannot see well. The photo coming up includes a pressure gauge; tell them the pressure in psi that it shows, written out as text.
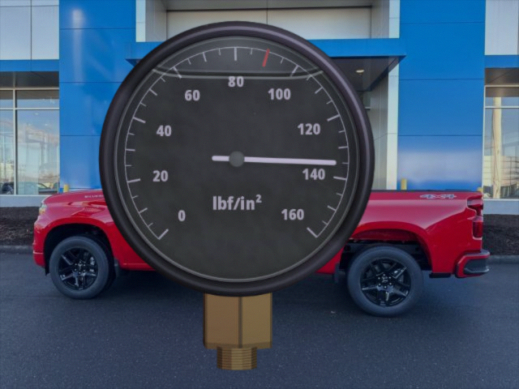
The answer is 135 psi
